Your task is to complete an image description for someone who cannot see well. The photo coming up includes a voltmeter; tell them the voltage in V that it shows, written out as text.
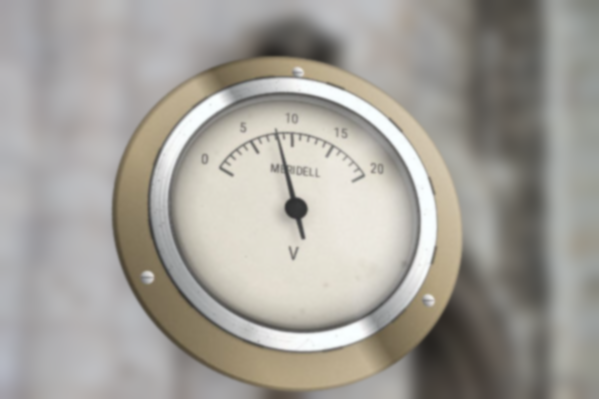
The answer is 8 V
